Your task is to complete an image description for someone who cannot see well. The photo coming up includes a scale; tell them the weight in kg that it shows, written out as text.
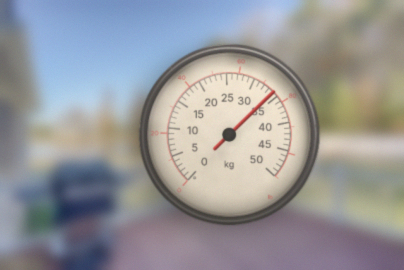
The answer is 34 kg
